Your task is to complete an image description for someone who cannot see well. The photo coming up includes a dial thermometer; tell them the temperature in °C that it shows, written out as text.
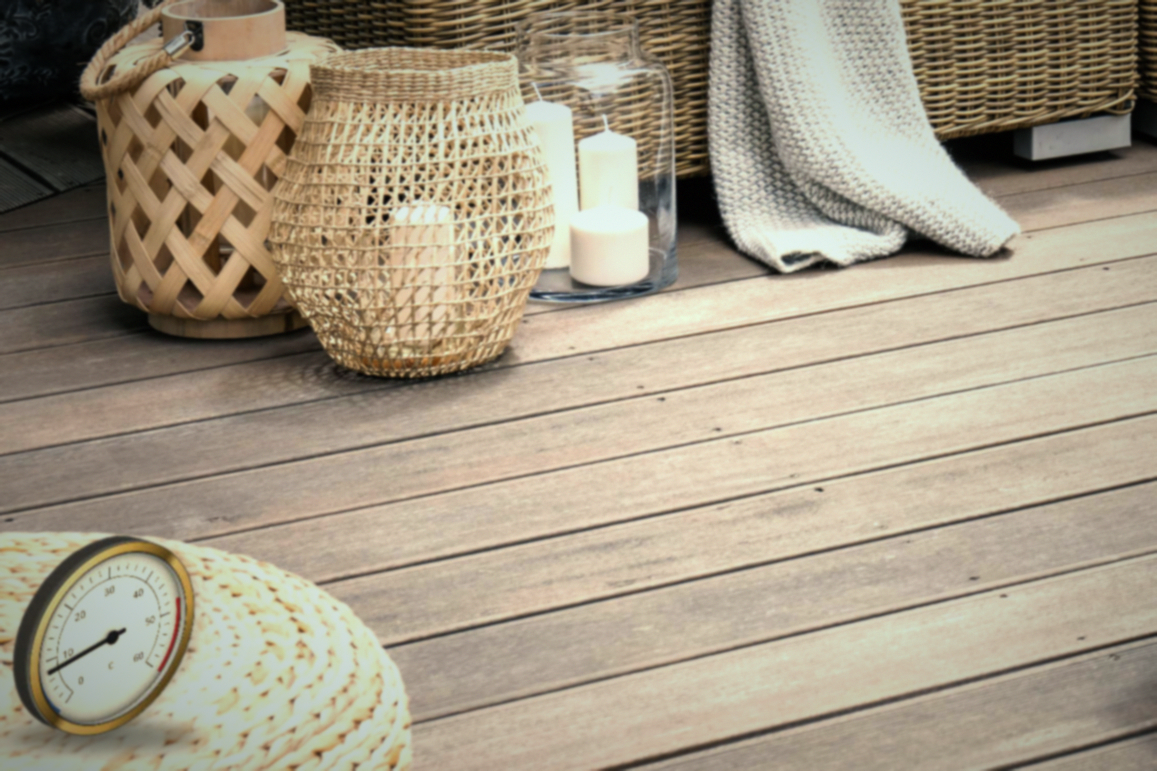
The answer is 8 °C
